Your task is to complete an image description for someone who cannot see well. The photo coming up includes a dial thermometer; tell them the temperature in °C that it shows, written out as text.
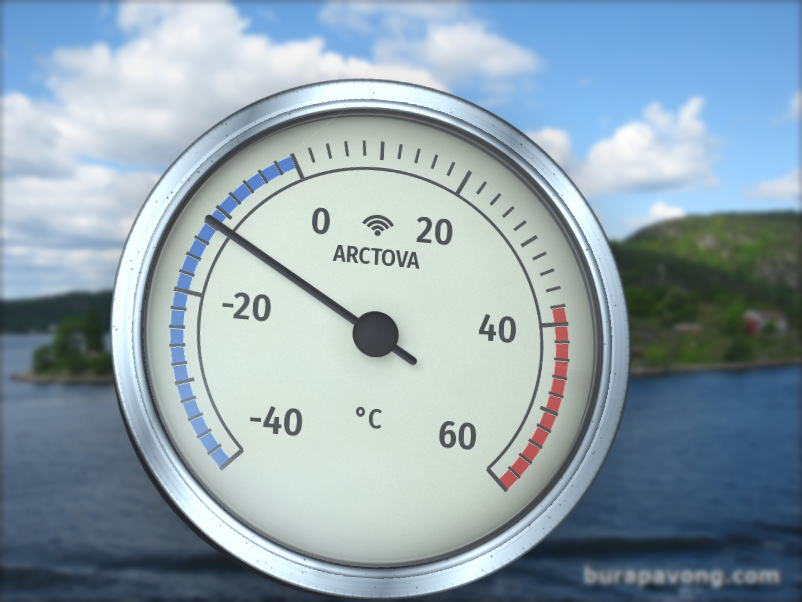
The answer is -12 °C
